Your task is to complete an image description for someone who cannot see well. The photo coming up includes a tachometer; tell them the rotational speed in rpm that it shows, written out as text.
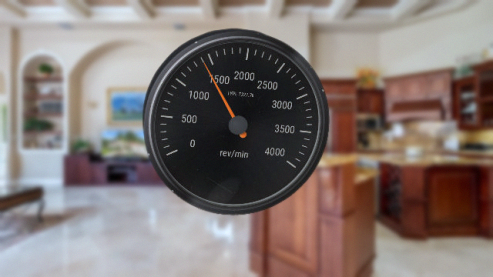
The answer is 1400 rpm
